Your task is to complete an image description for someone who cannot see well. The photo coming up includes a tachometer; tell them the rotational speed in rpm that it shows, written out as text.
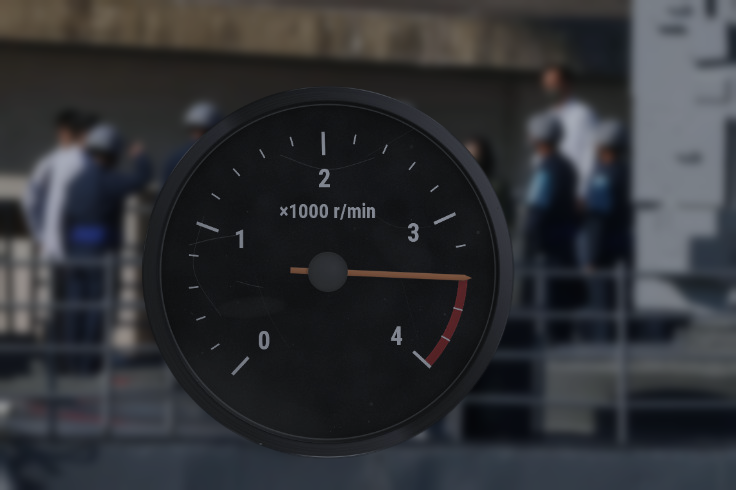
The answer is 3400 rpm
